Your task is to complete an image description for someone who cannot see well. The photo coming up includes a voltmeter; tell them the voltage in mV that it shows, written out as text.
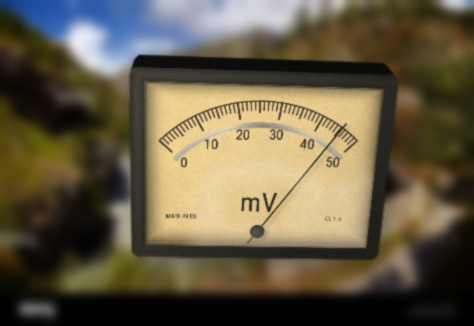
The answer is 45 mV
